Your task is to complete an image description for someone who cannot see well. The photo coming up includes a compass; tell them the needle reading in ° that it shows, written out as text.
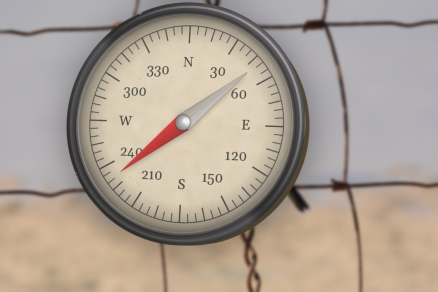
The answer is 230 °
